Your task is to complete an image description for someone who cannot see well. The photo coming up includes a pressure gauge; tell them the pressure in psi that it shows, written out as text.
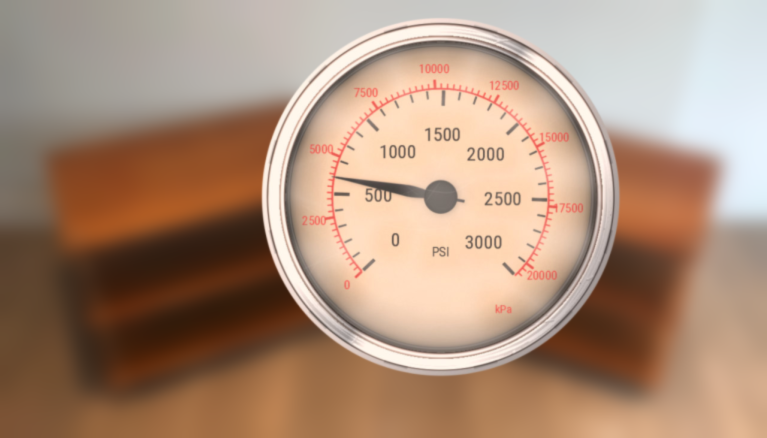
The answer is 600 psi
